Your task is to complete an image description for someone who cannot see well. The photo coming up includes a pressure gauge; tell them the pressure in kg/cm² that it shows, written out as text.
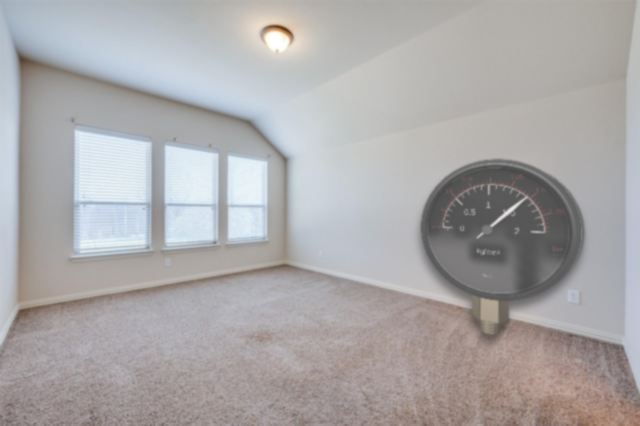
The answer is 1.5 kg/cm²
